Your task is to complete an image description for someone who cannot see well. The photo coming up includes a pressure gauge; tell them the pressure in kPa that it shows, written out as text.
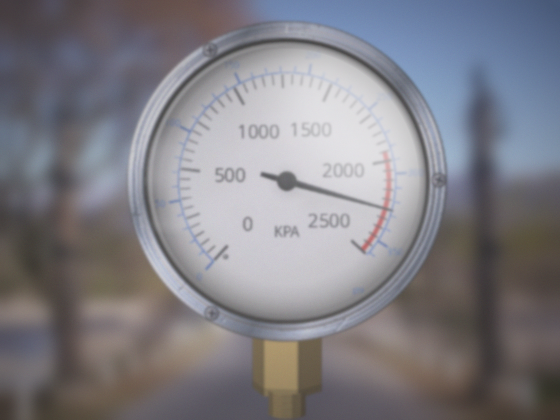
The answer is 2250 kPa
